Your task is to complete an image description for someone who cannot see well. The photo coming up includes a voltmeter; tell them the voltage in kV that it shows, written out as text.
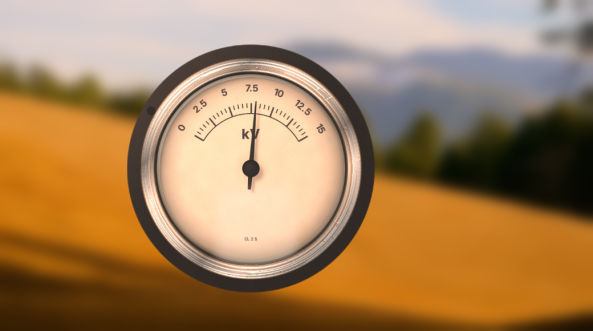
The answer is 8 kV
